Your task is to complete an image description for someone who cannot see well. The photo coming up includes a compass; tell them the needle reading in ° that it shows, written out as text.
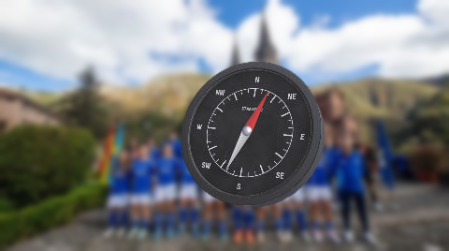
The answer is 20 °
